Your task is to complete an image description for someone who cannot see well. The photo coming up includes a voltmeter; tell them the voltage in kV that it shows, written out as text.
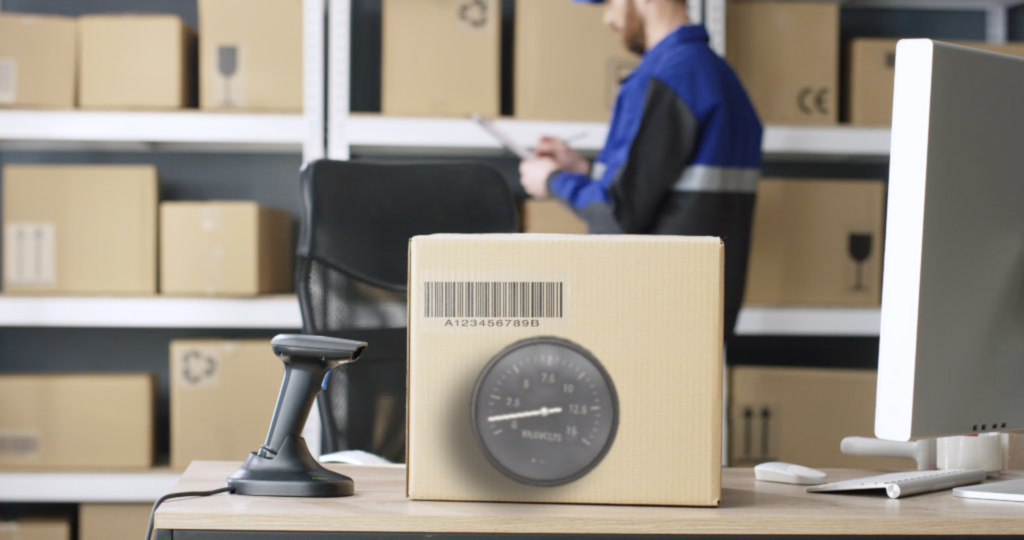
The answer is 1 kV
